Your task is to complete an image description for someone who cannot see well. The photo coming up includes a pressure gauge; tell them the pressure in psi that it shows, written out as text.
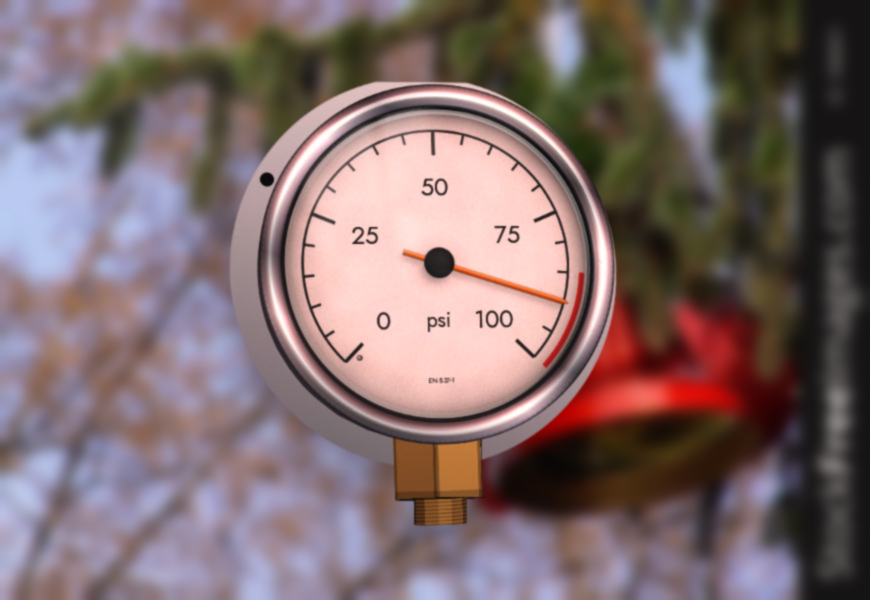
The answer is 90 psi
